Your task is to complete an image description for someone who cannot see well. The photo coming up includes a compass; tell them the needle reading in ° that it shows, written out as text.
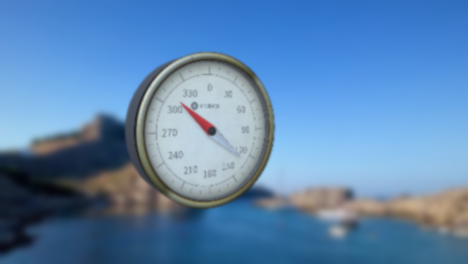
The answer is 310 °
